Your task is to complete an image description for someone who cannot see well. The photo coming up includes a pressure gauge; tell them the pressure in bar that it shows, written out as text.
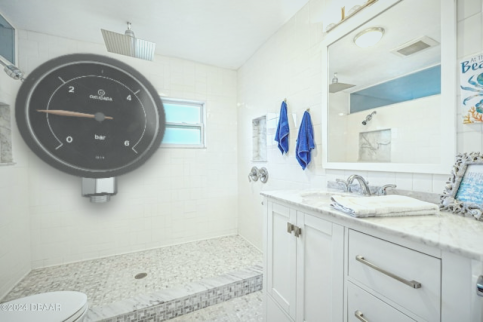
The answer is 1 bar
